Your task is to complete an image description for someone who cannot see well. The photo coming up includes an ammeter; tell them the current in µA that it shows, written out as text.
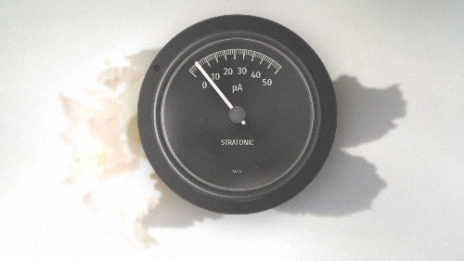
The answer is 5 µA
